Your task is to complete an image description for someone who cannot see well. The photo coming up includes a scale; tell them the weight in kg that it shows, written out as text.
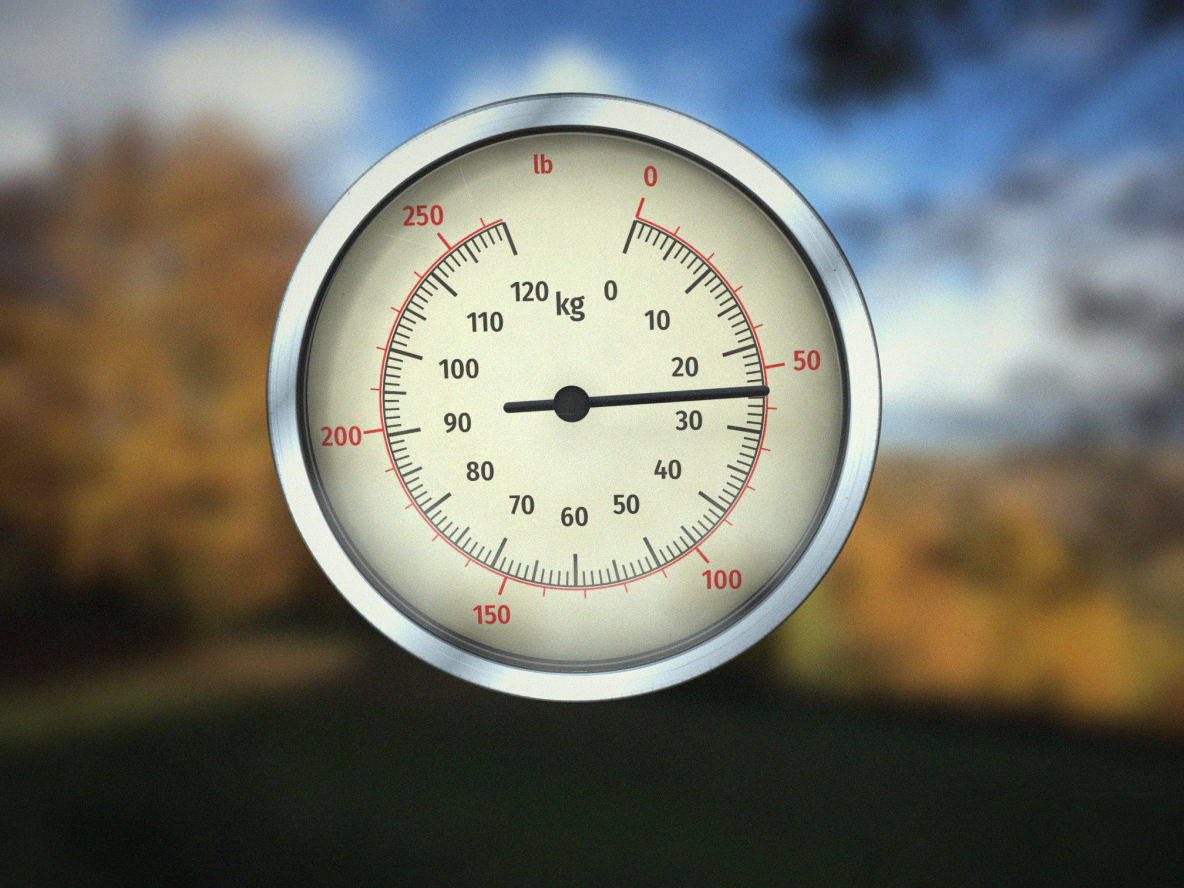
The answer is 25 kg
